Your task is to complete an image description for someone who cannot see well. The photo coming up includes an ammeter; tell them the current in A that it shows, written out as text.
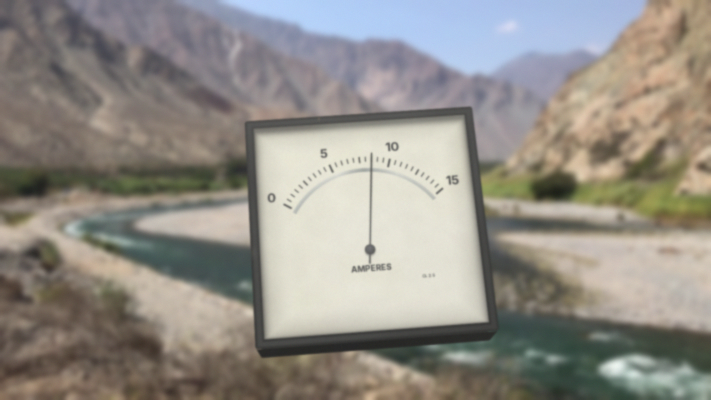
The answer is 8.5 A
